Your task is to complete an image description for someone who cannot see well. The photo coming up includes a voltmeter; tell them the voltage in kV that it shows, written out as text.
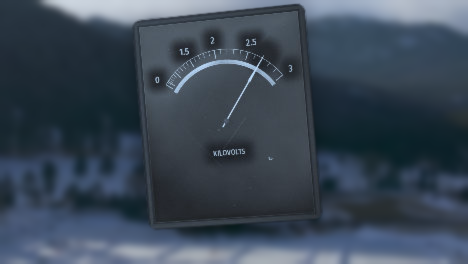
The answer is 2.7 kV
